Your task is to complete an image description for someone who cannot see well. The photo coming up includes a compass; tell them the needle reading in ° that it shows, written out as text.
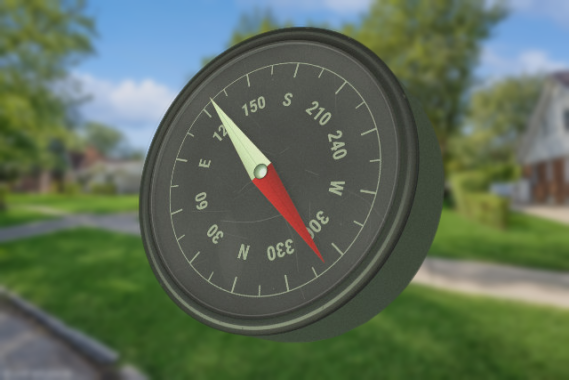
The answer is 307.5 °
